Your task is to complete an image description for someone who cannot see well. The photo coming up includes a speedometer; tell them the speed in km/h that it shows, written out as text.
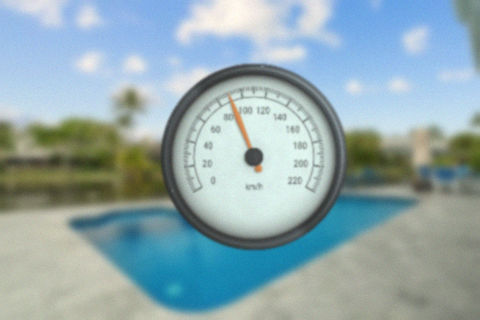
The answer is 90 km/h
